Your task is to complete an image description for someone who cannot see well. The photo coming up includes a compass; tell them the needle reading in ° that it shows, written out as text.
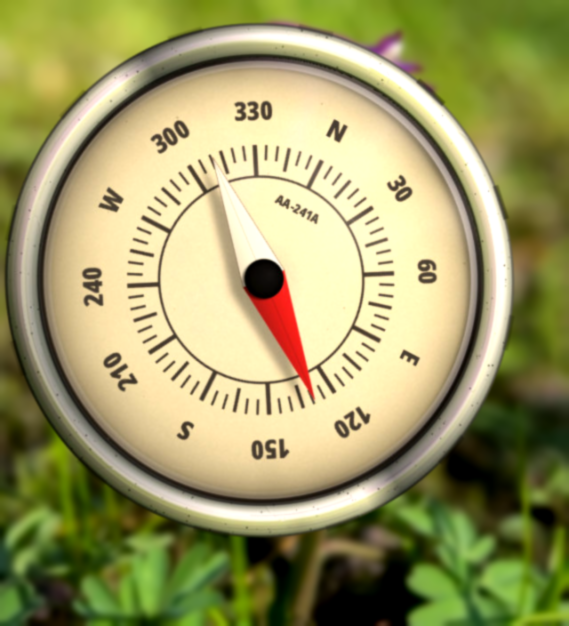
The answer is 130 °
